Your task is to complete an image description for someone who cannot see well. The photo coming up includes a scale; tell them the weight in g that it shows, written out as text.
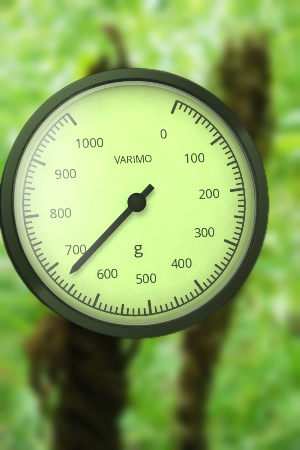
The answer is 670 g
